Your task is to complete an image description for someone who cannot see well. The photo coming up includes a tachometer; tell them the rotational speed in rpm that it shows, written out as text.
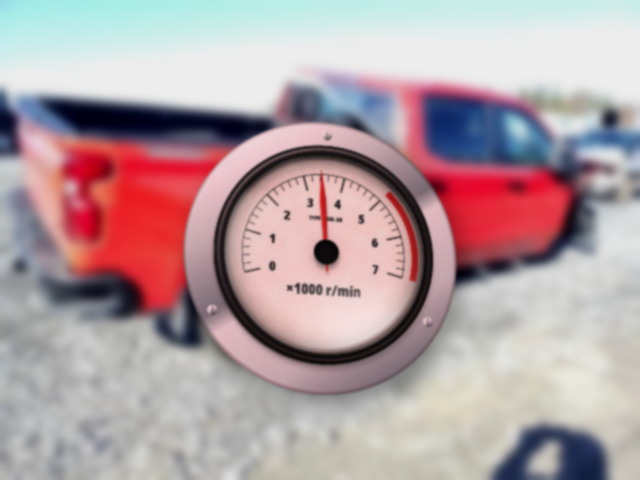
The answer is 3400 rpm
